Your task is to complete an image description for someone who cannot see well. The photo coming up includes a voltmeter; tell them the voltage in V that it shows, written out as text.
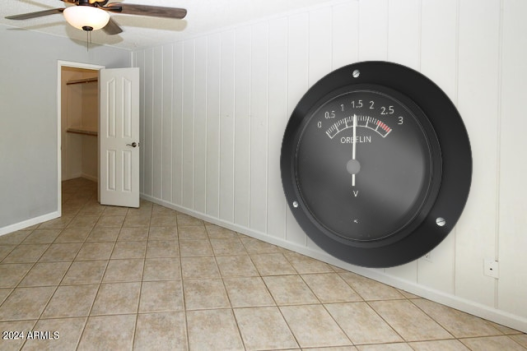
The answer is 1.5 V
